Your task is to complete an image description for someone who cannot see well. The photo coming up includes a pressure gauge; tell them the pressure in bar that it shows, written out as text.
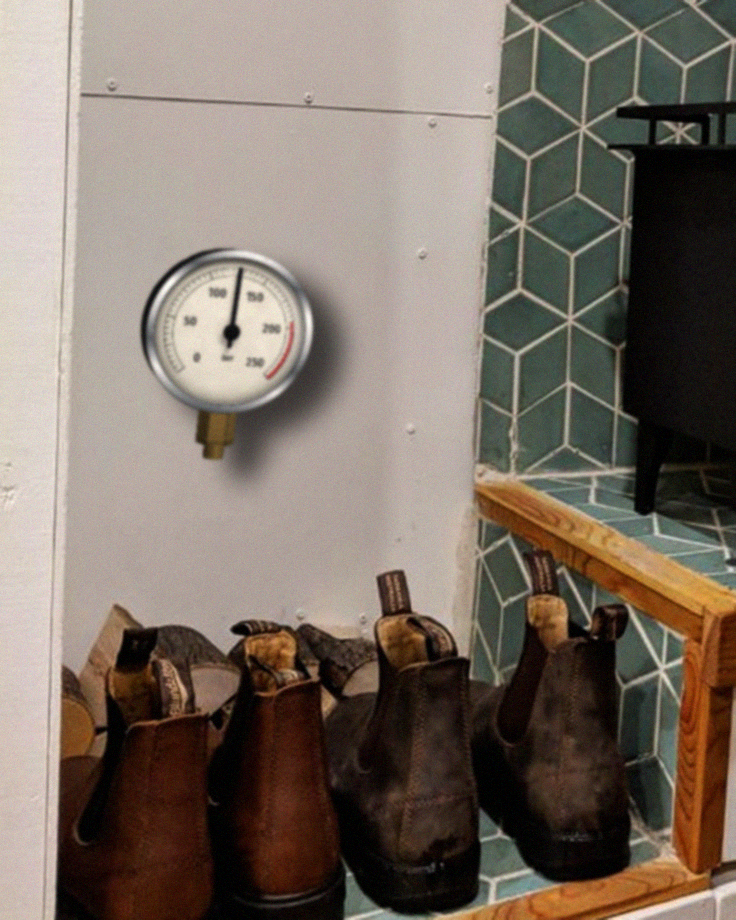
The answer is 125 bar
